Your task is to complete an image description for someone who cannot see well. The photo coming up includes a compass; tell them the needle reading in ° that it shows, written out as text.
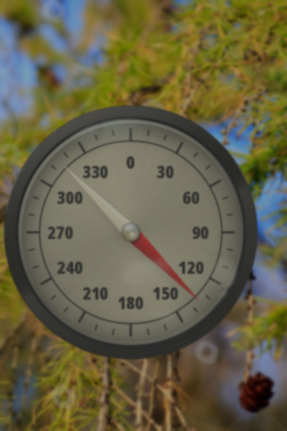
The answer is 135 °
